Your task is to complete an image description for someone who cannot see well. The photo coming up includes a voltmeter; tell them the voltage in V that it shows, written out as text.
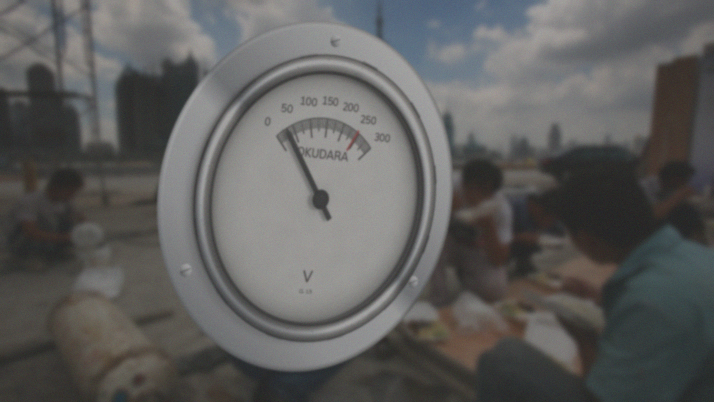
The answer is 25 V
